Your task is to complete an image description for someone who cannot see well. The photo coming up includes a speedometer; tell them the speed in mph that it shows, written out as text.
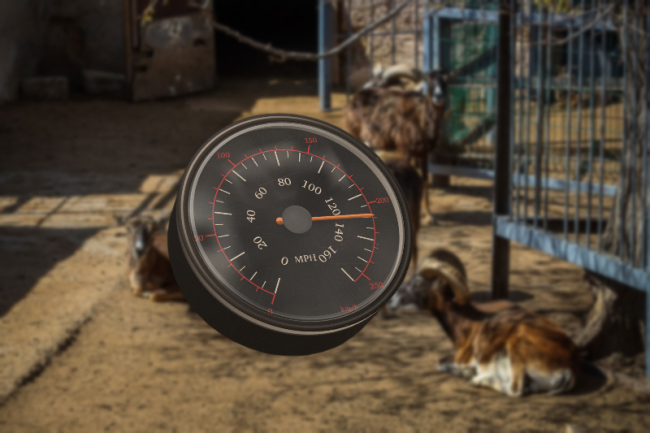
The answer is 130 mph
